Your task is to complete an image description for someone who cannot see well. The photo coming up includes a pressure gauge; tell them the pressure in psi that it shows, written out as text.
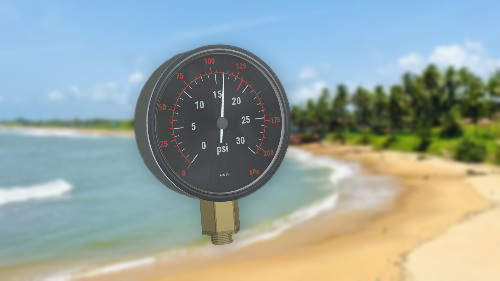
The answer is 16 psi
